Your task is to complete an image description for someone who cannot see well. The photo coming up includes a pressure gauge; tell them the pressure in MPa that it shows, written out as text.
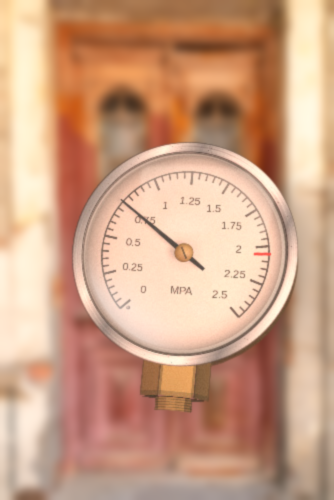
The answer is 0.75 MPa
